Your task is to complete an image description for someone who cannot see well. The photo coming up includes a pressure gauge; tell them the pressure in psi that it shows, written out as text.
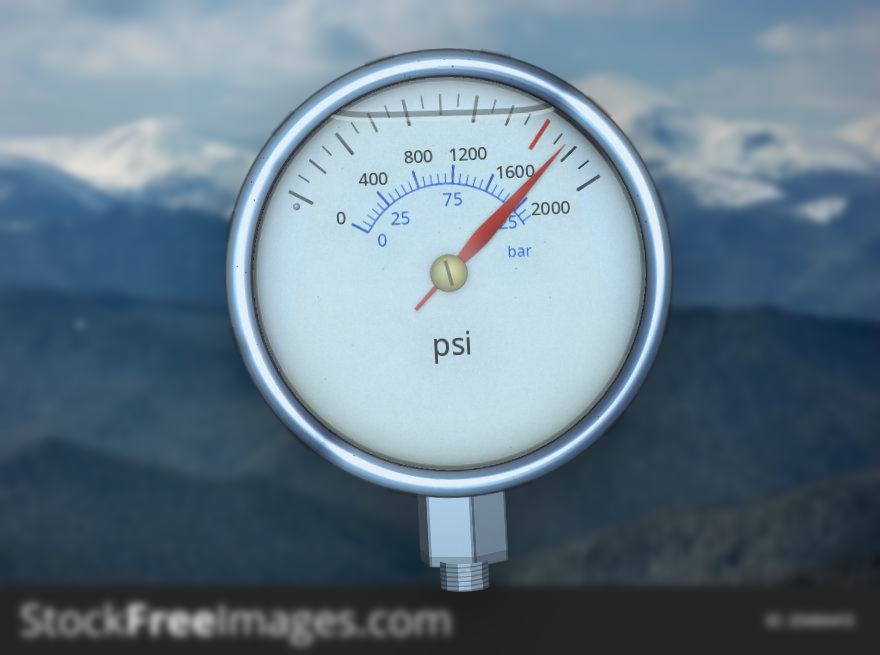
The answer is 1750 psi
